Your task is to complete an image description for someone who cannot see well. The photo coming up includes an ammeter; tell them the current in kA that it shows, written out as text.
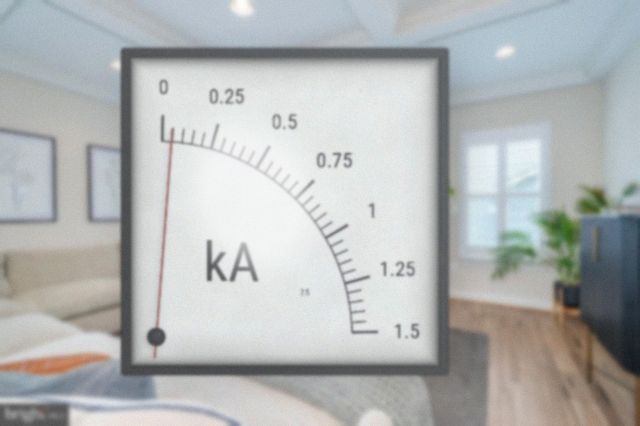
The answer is 0.05 kA
